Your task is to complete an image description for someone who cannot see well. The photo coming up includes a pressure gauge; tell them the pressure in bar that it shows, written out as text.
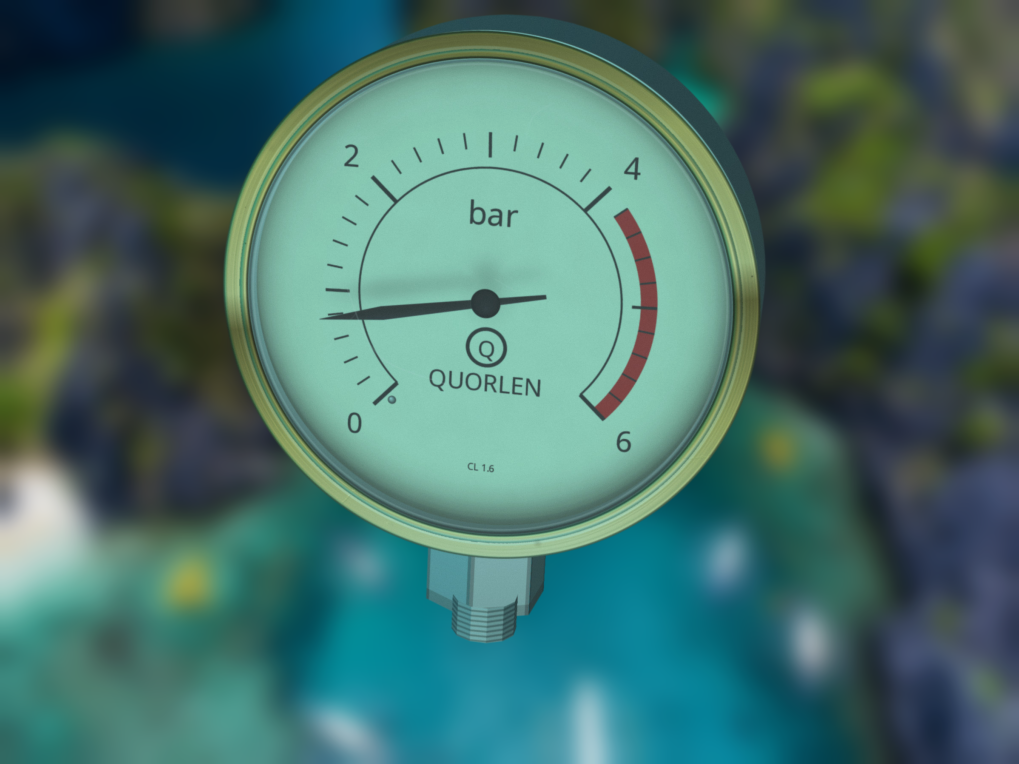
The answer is 0.8 bar
